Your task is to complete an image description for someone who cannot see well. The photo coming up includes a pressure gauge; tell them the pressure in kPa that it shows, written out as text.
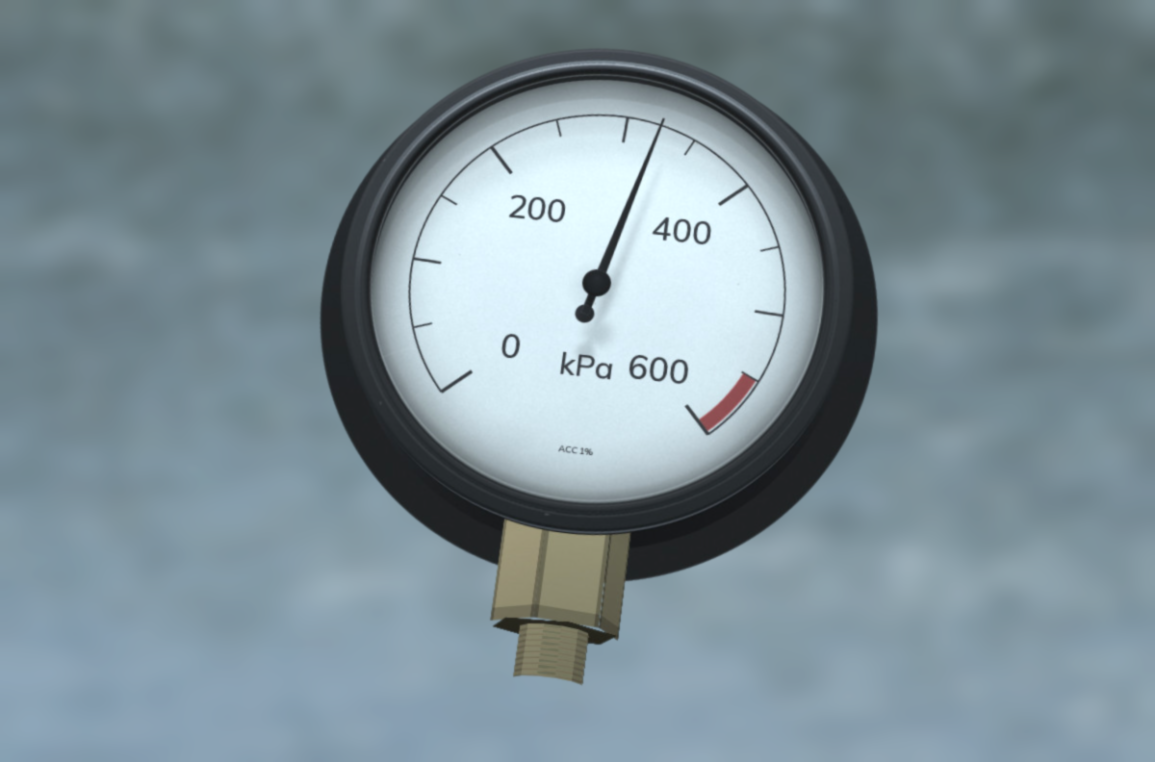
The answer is 325 kPa
